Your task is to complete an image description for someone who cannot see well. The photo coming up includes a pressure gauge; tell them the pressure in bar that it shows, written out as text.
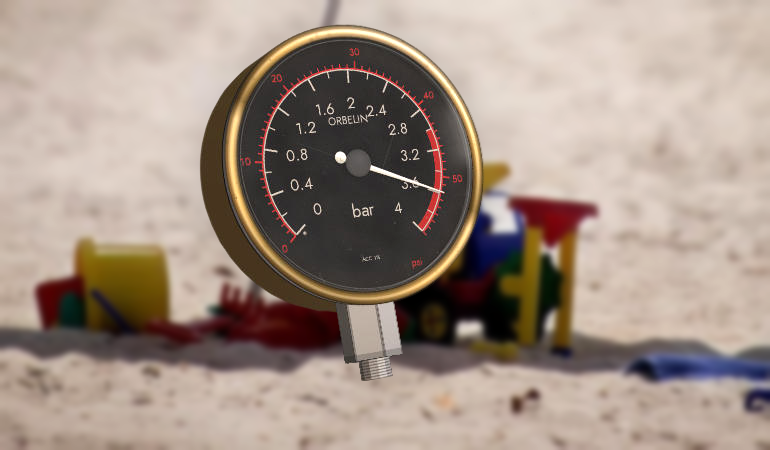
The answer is 3.6 bar
